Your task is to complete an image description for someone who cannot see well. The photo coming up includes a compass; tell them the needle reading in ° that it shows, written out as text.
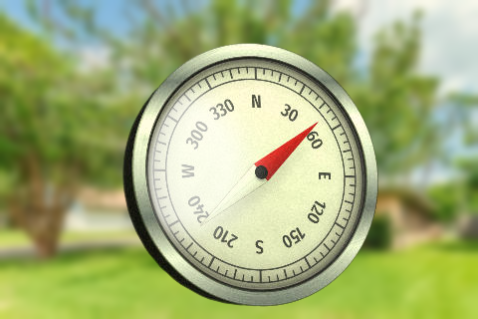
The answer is 50 °
